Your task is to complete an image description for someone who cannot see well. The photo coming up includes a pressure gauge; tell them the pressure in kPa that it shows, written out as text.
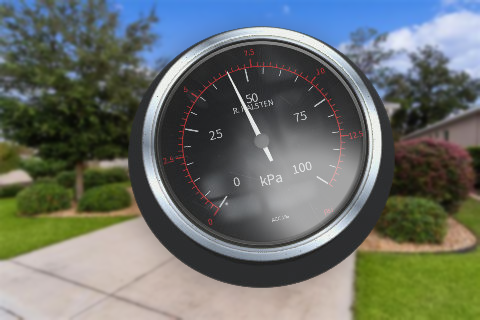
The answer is 45 kPa
